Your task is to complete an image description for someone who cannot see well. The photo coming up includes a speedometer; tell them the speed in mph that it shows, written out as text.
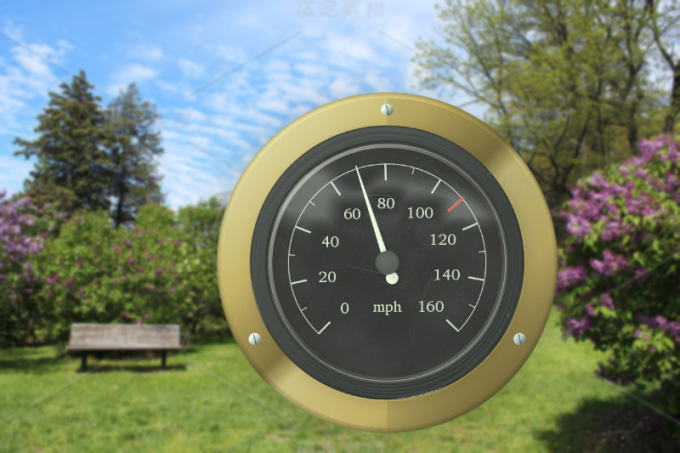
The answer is 70 mph
